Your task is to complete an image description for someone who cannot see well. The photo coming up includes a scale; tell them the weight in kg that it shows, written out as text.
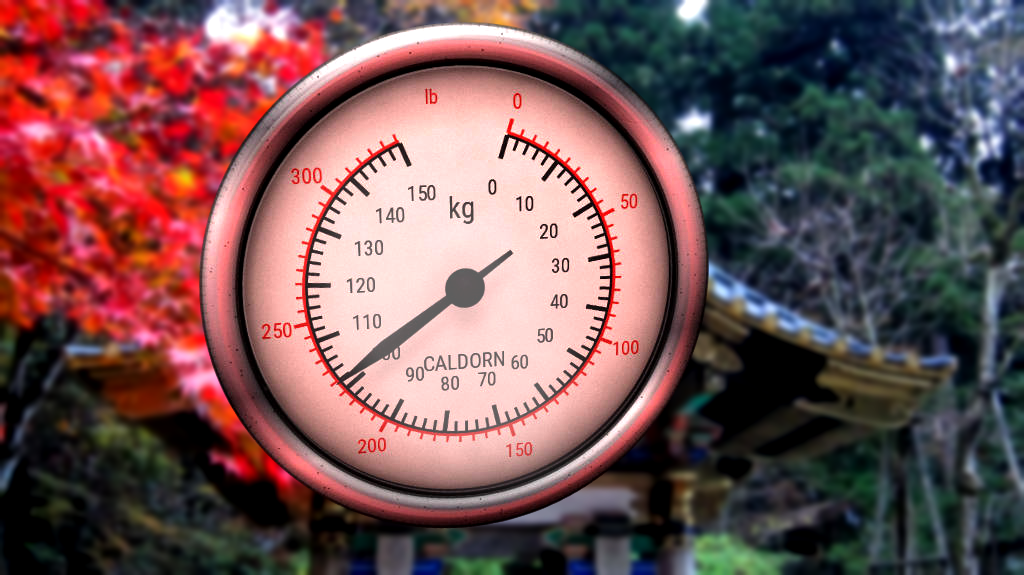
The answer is 102 kg
